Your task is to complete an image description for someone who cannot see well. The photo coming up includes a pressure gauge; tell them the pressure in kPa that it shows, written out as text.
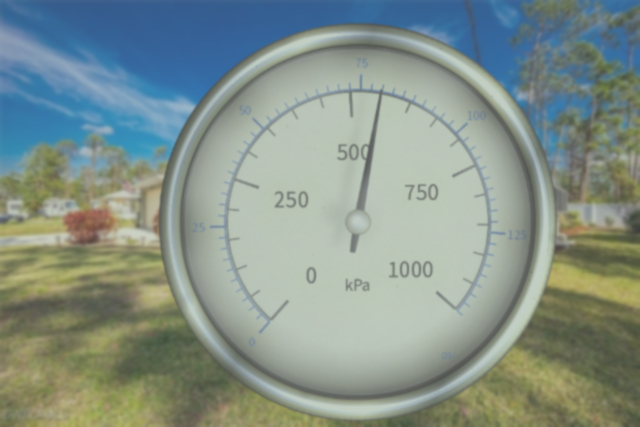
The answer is 550 kPa
